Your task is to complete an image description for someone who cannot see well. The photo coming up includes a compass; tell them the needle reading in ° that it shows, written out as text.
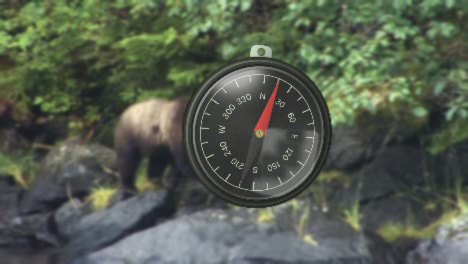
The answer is 15 °
